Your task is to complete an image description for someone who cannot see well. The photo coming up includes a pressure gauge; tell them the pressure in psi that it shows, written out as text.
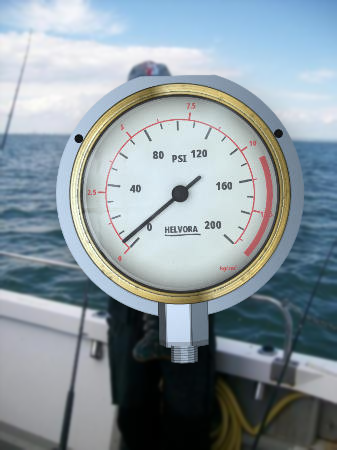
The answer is 5 psi
